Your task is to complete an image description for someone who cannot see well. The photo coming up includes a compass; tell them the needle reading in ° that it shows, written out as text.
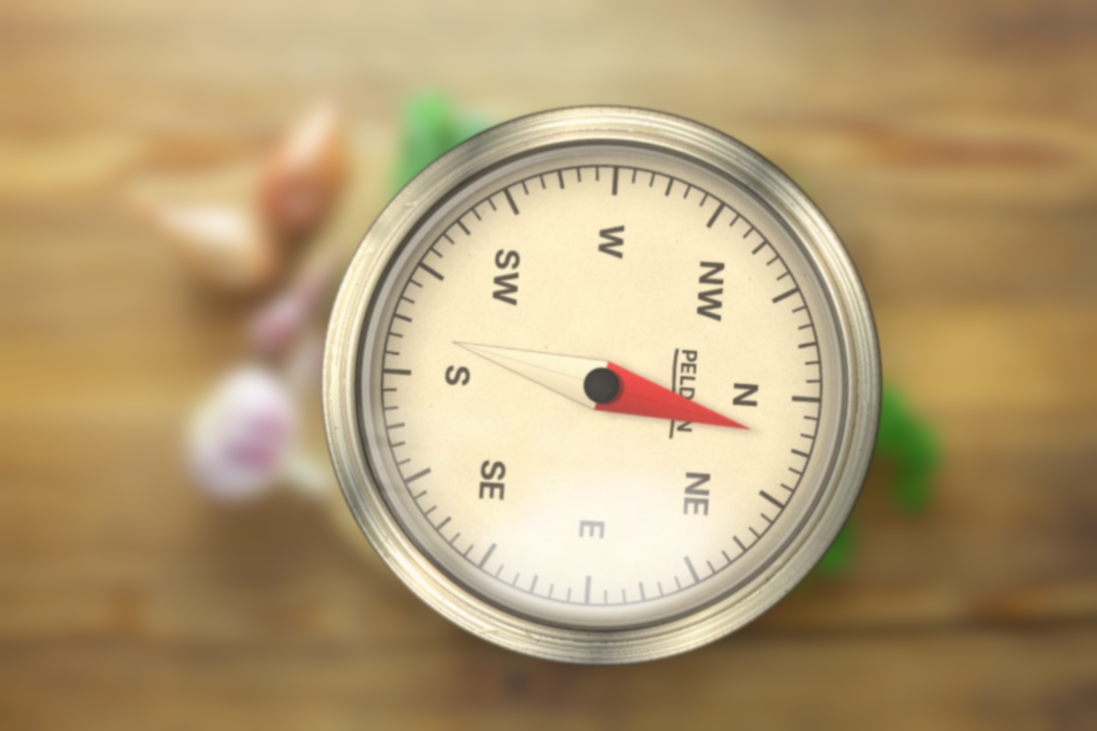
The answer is 12.5 °
